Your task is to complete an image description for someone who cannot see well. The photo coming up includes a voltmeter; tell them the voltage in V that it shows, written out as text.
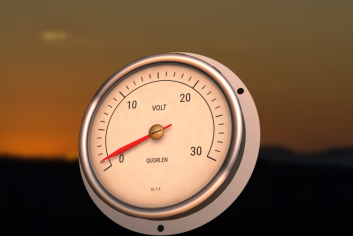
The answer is 1 V
